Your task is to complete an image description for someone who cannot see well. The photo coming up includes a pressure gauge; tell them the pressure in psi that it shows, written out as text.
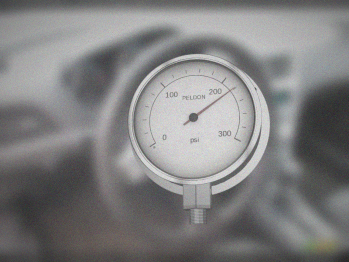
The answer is 220 psi
